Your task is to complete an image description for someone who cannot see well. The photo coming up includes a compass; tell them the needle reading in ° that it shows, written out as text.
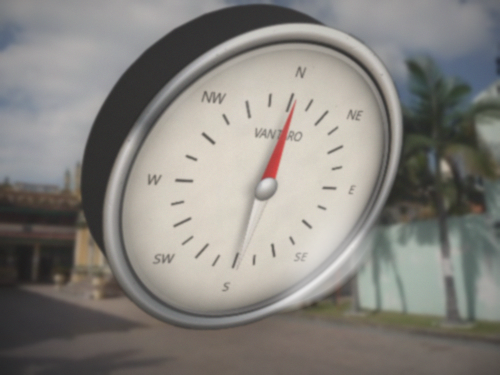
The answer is 0 °
